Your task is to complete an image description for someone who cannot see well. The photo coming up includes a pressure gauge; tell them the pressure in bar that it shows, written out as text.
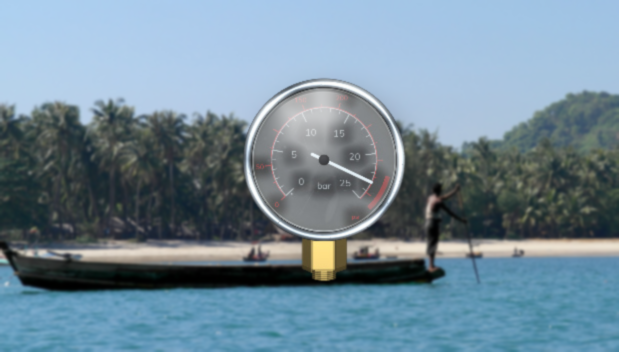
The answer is 23 bar
